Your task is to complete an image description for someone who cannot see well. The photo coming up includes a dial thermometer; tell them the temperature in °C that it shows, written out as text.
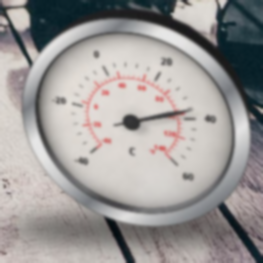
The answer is 36 °C
